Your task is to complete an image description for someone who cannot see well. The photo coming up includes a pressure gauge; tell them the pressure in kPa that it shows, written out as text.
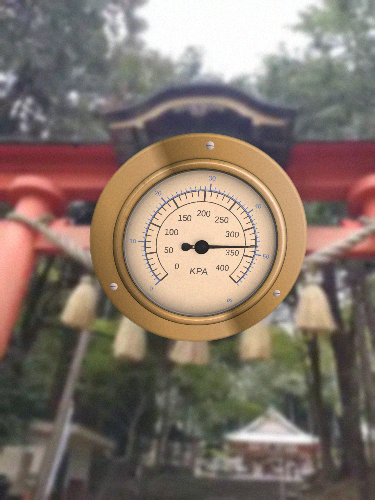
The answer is 330 kPa
